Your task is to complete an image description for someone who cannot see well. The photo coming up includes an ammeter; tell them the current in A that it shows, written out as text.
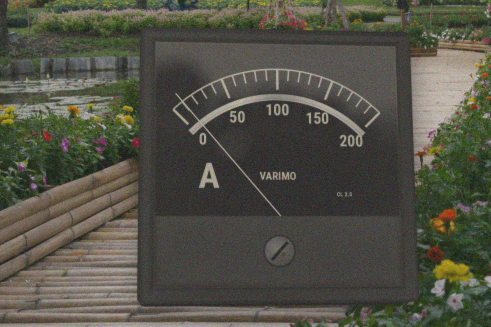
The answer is 10 A
